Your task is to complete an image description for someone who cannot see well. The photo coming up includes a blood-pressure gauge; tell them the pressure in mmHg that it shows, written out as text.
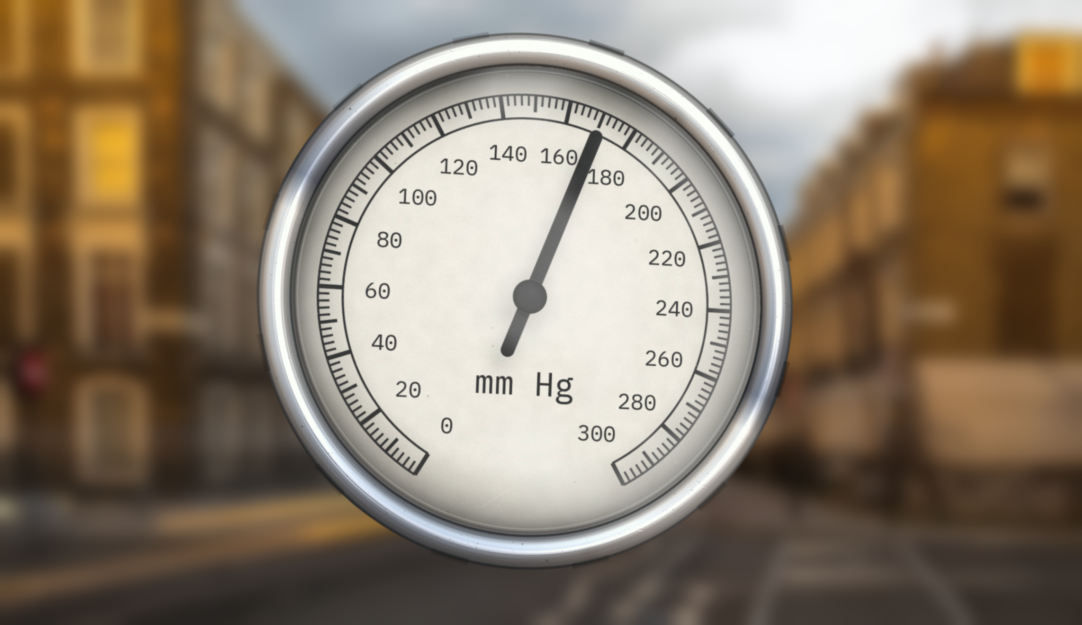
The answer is 170 mmHg
